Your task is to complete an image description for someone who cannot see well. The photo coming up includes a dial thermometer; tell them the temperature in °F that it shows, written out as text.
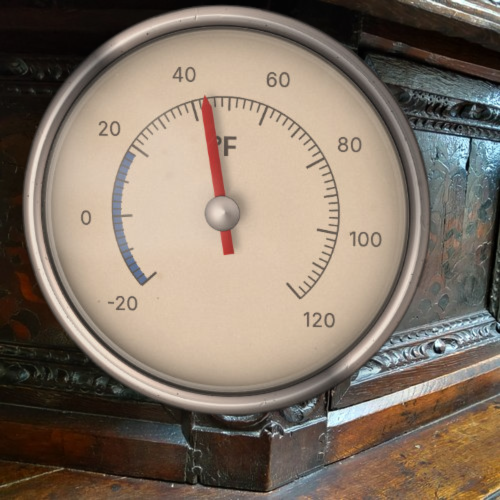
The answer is 44 °F
